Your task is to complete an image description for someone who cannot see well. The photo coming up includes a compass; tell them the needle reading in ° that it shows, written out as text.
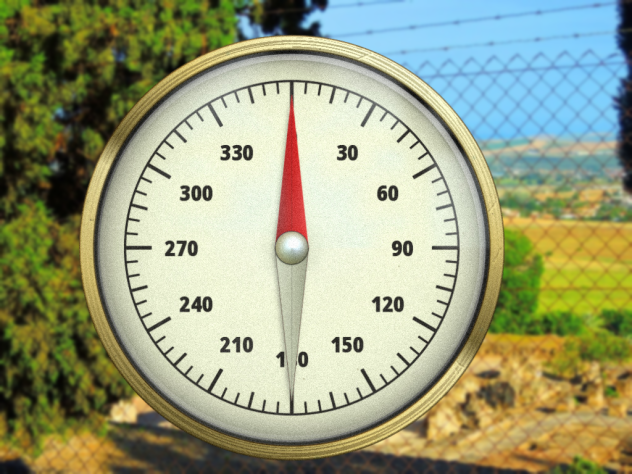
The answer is 0 °
